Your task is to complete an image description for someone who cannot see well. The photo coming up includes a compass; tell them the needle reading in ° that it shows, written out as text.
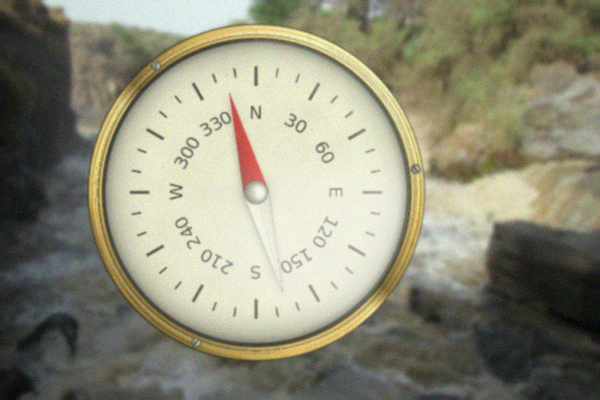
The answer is 345 °
